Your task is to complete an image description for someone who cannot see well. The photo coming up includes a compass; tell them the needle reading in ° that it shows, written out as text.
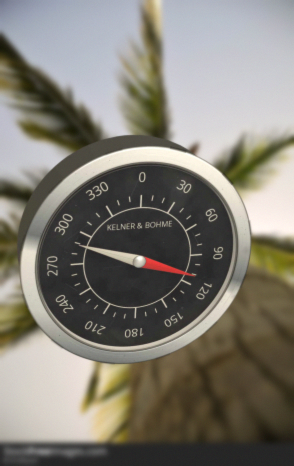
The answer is 110 °
